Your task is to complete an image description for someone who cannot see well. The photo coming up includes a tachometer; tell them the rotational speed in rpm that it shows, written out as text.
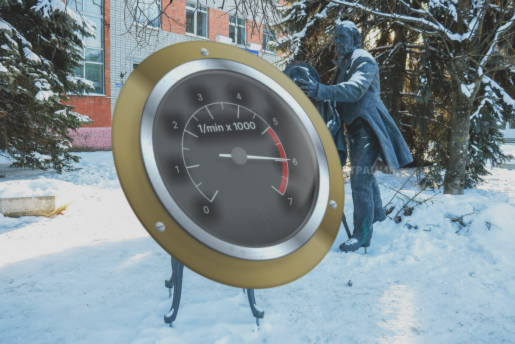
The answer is 6000 rpm
